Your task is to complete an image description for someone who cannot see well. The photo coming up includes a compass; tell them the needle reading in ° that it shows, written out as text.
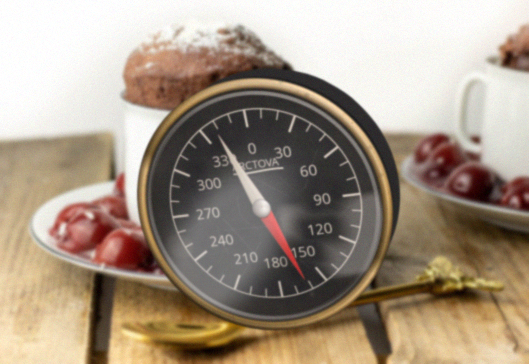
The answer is 160 °
